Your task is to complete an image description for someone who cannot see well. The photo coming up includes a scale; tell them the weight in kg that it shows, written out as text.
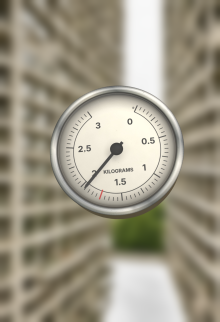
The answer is 1.95 kg
